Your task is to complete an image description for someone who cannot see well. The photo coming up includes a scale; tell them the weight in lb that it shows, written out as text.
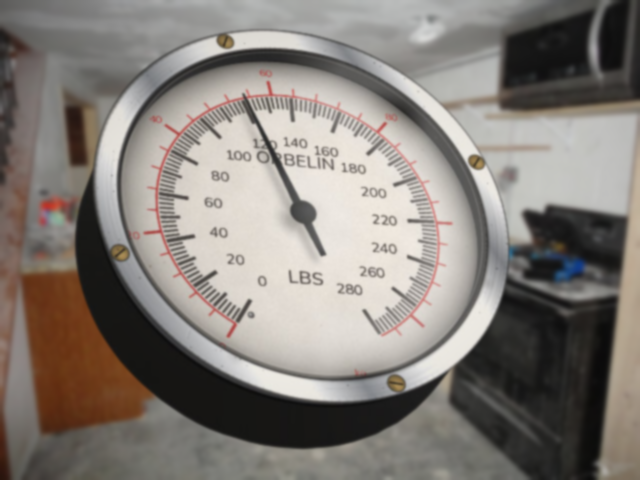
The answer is 120 lb
